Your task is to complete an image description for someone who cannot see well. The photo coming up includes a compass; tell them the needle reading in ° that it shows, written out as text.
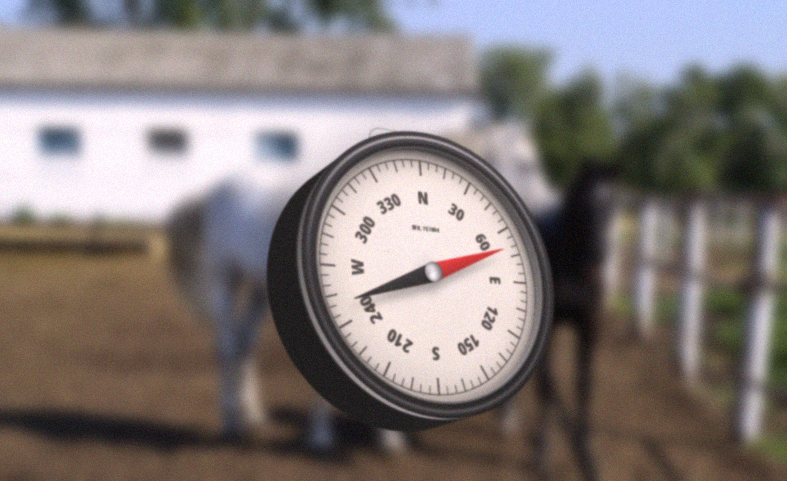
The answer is 70 °
